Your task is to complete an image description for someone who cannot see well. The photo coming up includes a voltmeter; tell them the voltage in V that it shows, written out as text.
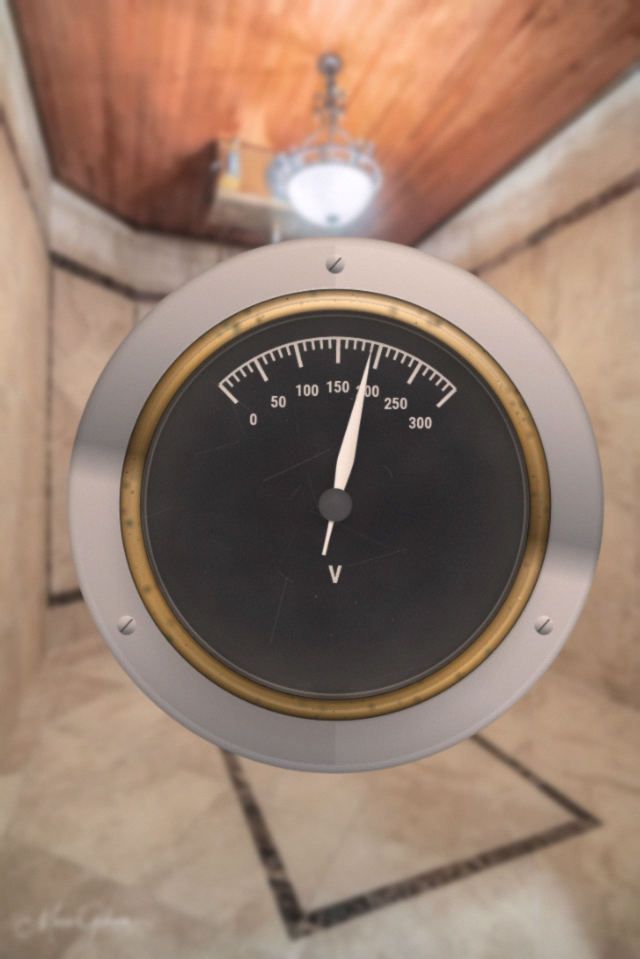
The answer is 190 V
